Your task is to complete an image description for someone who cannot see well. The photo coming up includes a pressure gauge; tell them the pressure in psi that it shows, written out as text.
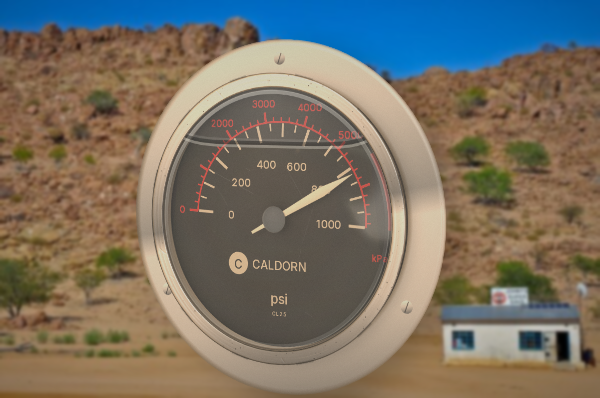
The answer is 825 psi
